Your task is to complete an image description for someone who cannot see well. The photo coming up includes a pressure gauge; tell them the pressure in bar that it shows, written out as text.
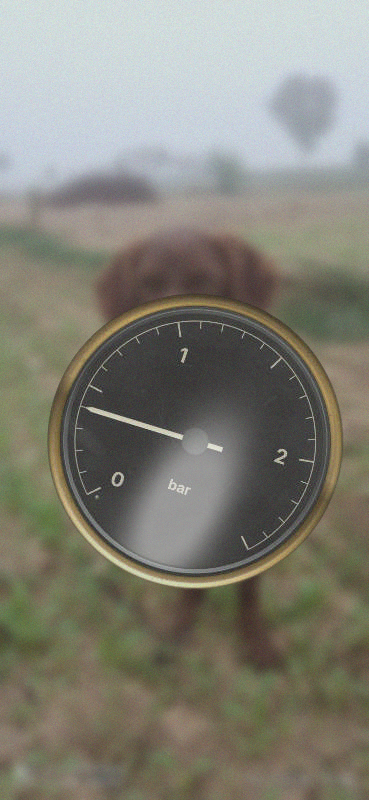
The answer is 0.4 bar
